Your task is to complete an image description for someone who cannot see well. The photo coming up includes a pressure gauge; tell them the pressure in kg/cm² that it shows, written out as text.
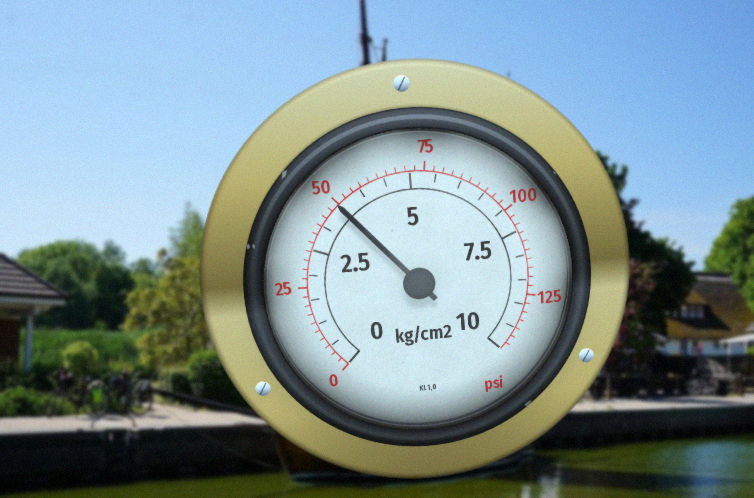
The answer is 3.5 kg/cm²
